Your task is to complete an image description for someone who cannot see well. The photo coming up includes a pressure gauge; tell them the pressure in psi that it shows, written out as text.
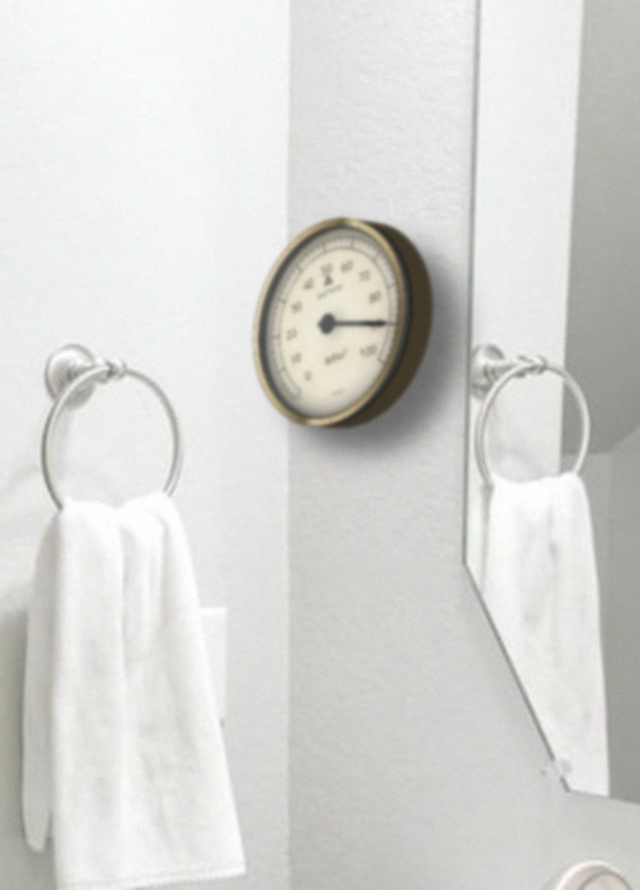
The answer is 90 psi
